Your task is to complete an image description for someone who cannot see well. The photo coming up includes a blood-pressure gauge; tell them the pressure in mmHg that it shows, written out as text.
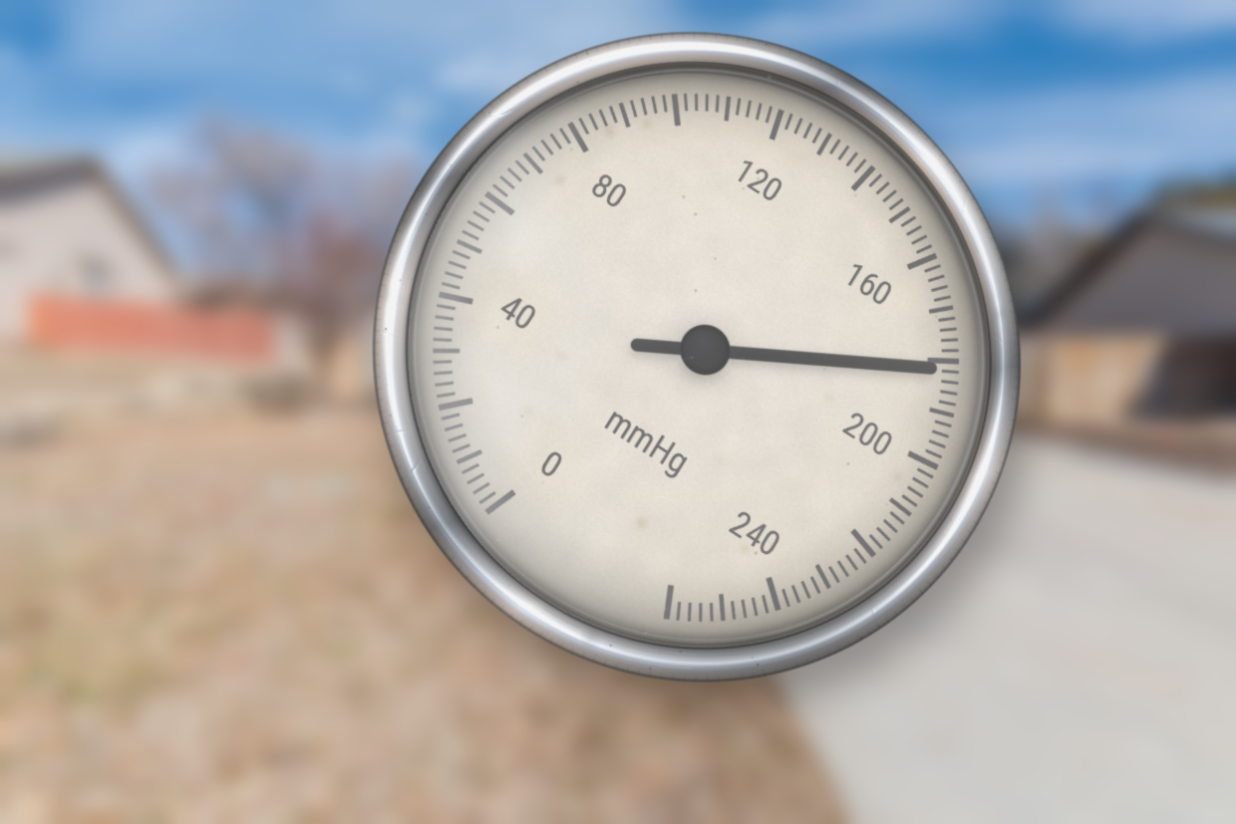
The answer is 182 mmHg
